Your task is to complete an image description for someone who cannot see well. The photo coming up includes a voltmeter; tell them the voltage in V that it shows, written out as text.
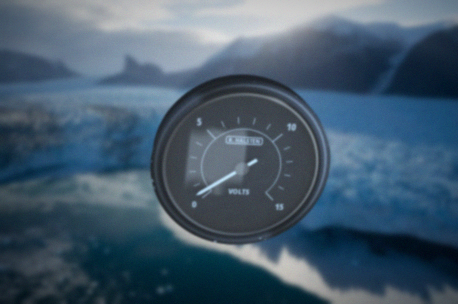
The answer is 0.5 V
